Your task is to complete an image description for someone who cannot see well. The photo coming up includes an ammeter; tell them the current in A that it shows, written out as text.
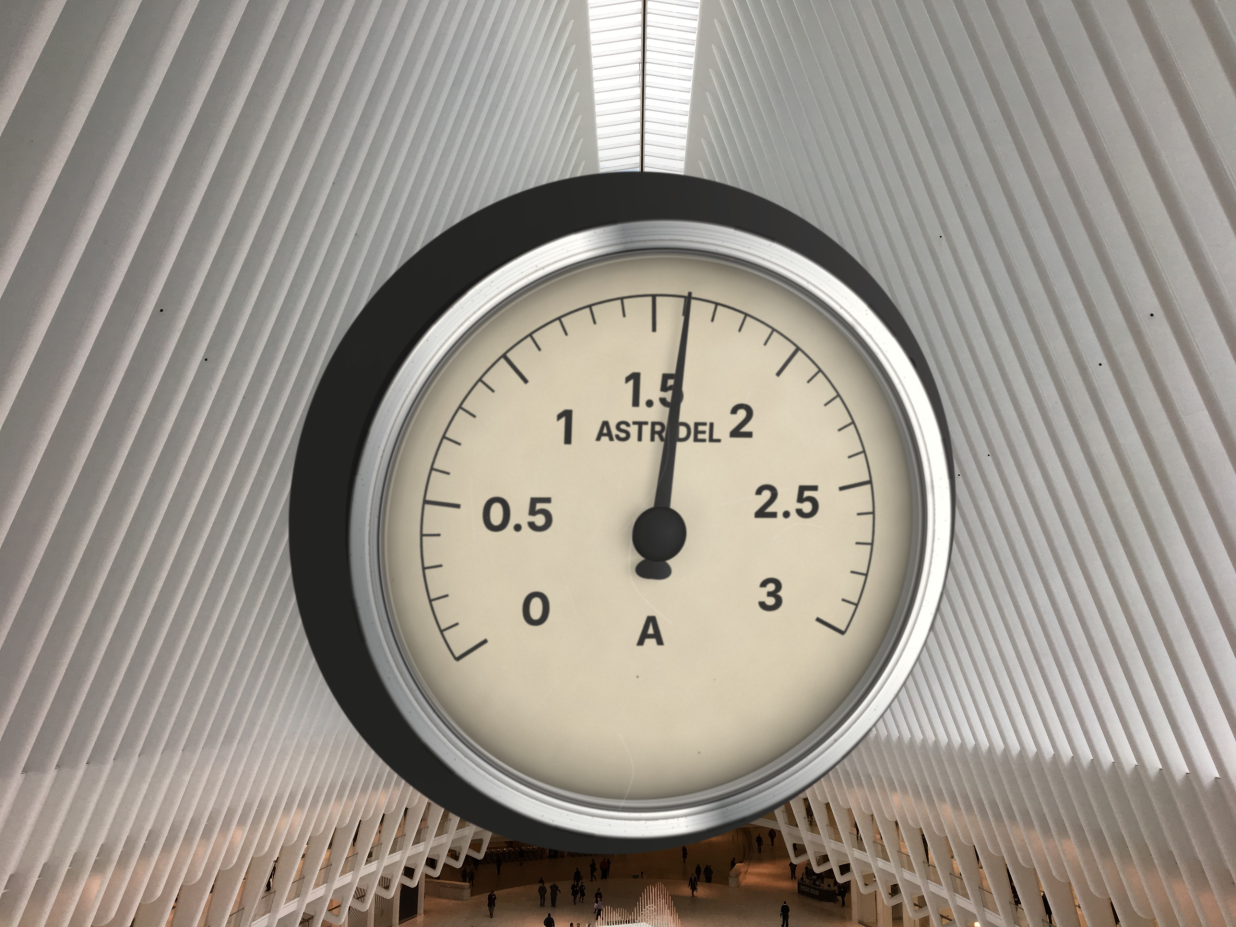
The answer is 1.6 A
